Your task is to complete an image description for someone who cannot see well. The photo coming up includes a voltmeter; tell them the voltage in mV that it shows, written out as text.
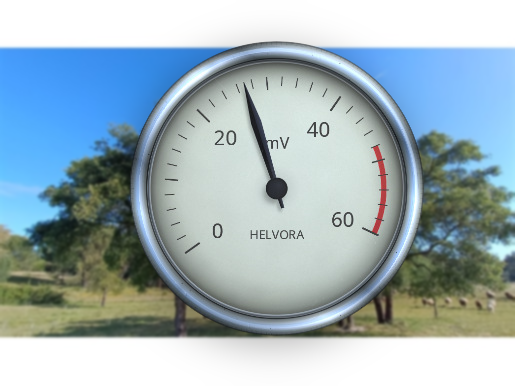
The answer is 27 mV
